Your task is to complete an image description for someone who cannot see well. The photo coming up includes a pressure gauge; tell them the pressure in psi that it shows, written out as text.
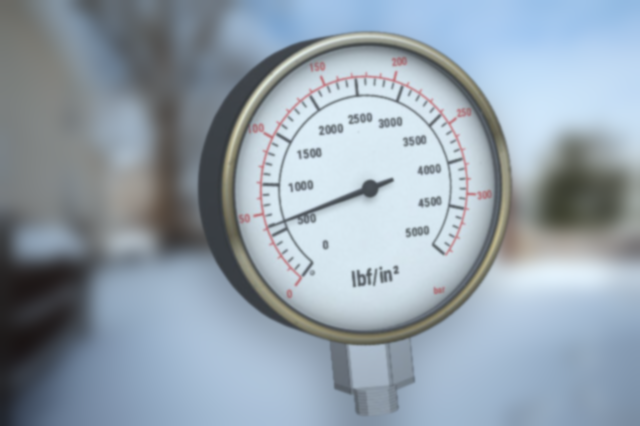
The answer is 600 psi
